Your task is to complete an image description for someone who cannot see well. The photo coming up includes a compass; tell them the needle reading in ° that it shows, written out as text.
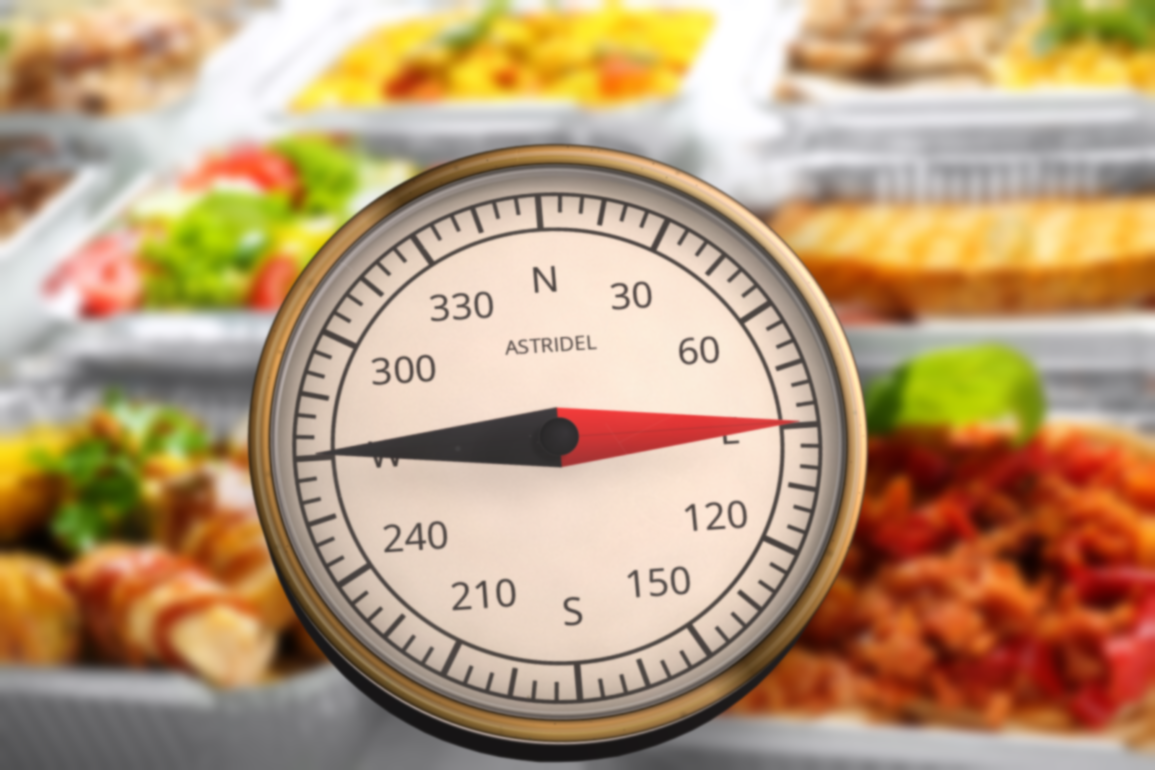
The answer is 90 °
